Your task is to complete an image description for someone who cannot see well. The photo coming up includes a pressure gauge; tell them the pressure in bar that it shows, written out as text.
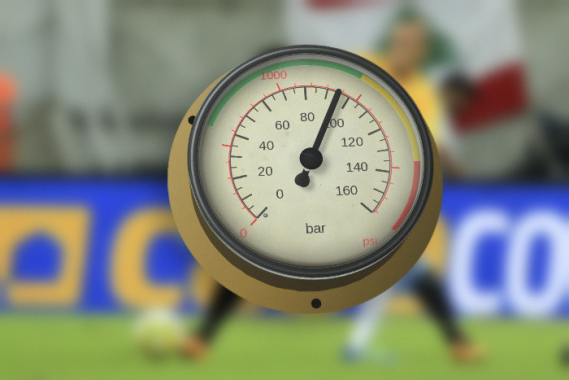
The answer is 95 bar
